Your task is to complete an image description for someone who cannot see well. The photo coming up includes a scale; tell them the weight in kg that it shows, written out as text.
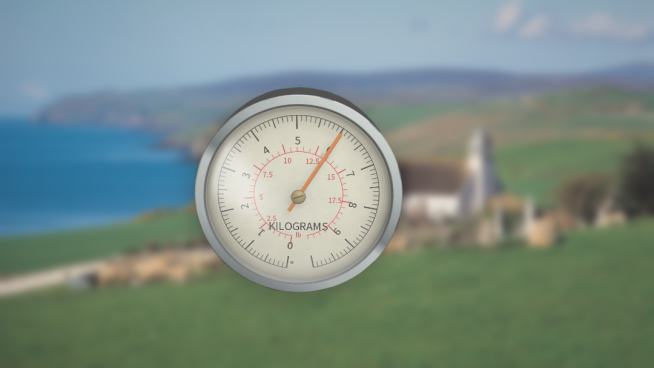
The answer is 6 kg
